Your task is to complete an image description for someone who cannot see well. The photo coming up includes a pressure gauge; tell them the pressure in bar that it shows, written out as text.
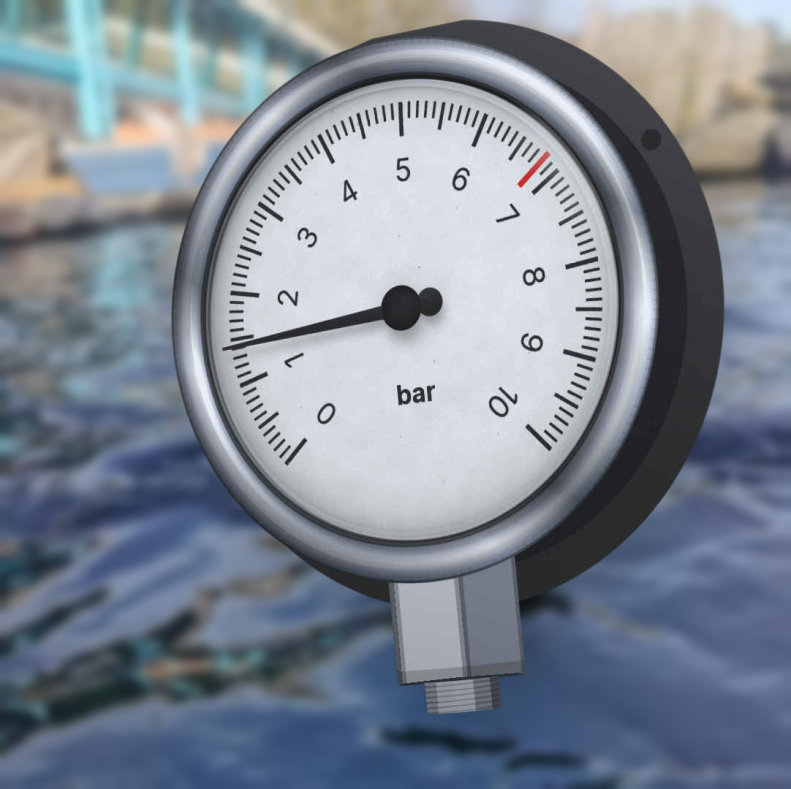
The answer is 1.4 bar
